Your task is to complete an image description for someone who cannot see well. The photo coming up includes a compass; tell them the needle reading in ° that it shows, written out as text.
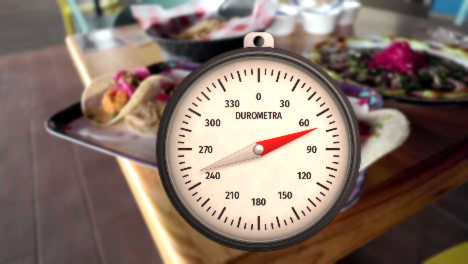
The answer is 70 °
